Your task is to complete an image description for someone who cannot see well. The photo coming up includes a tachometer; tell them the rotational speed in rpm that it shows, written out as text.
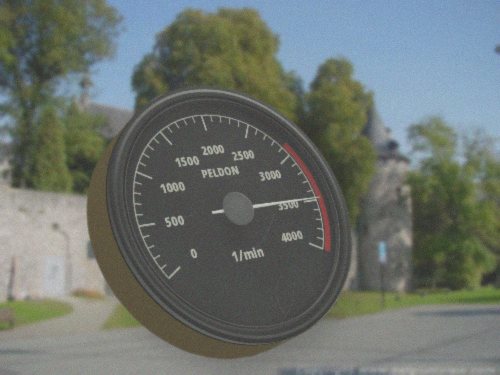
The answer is 3500 rpm
